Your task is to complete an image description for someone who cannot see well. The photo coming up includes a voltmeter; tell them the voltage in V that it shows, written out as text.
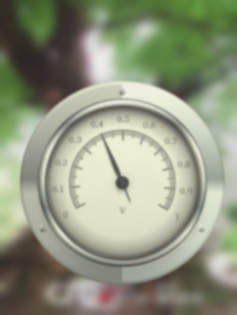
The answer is 0.4 V
